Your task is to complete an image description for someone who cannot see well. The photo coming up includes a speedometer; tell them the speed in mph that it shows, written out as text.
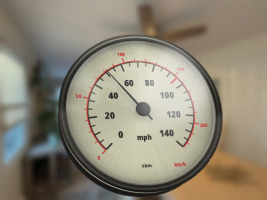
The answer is 50 mph
